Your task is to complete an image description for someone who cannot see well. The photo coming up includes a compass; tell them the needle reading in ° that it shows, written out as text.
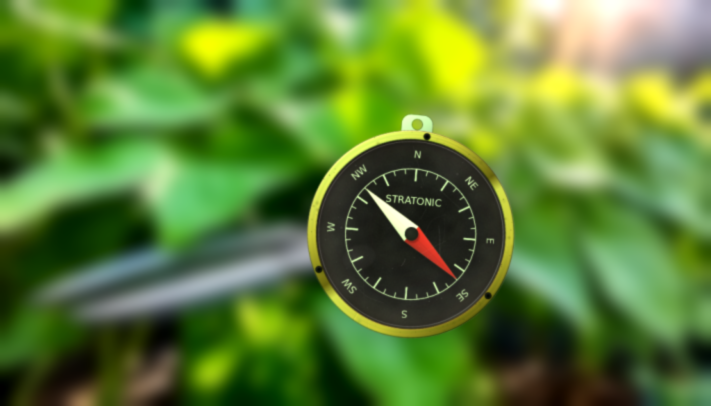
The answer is 130 °
